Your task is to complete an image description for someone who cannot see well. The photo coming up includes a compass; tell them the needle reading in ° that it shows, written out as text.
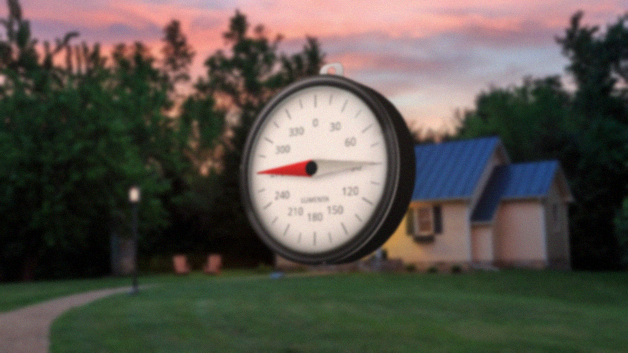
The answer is 270 °
